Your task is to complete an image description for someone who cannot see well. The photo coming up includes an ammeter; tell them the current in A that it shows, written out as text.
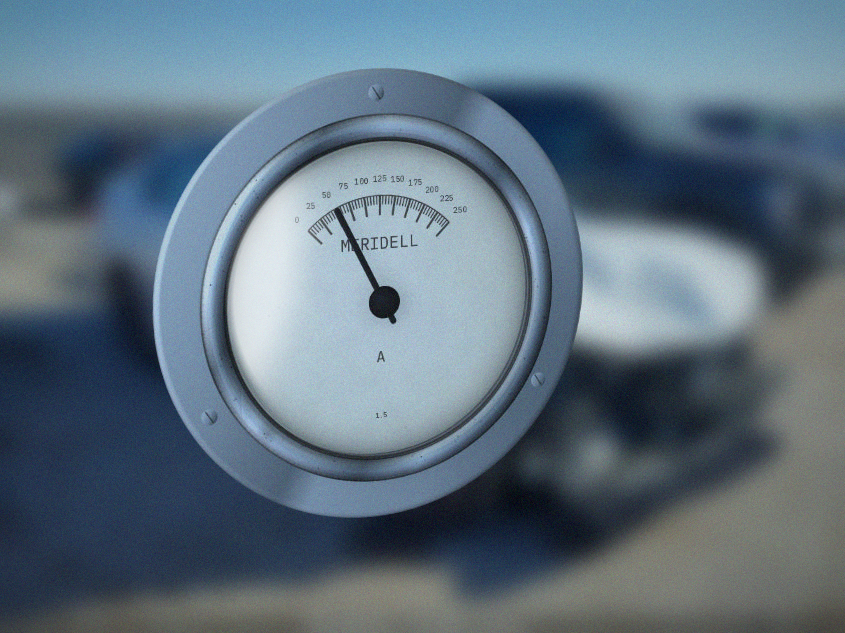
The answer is 50 A
